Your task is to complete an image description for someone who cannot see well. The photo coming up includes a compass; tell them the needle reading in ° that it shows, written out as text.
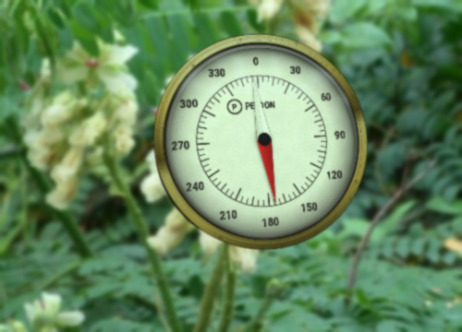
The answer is 175 °
